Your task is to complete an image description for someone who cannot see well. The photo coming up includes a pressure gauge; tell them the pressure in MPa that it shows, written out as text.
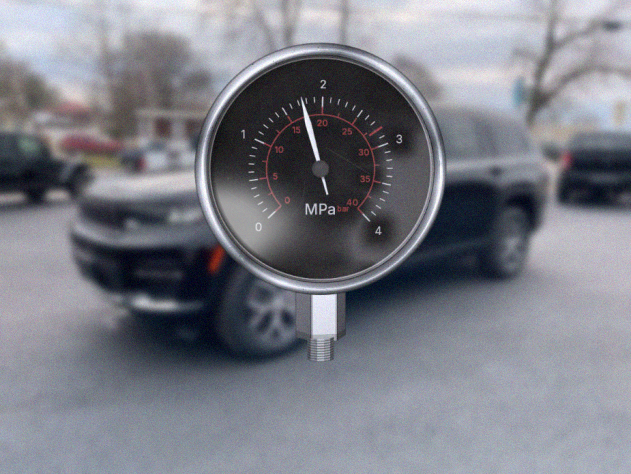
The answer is 1.75 MPa
